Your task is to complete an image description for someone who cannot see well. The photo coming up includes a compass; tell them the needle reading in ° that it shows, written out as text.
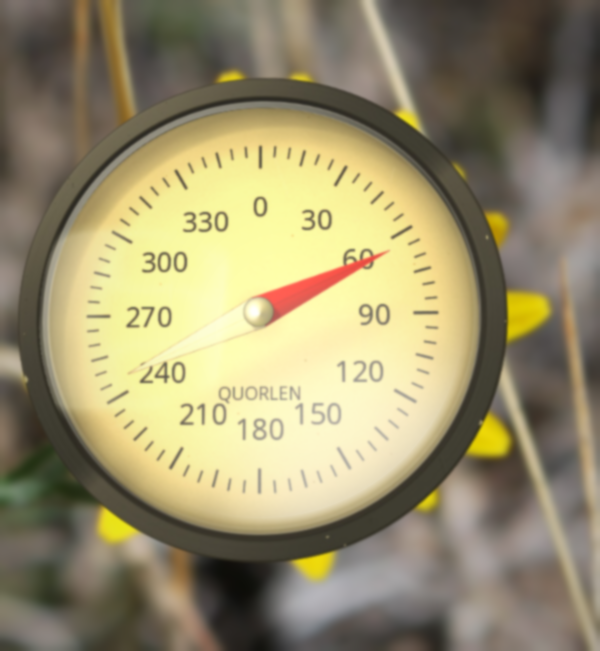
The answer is 65 °
